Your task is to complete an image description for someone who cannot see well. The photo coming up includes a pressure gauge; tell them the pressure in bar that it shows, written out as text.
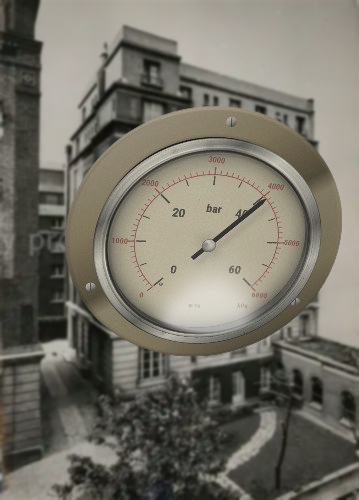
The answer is 40 bar
